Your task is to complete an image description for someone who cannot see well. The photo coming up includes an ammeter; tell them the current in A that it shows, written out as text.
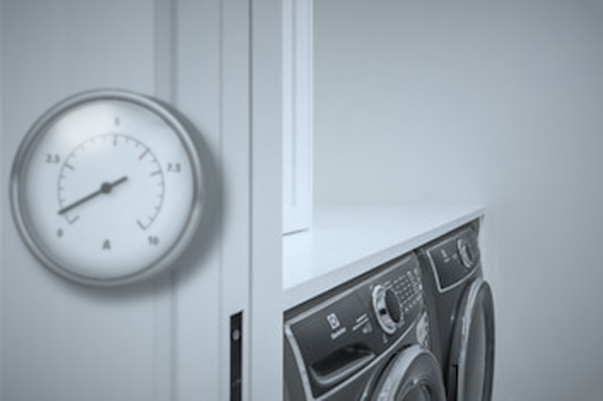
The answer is 0.5 A
